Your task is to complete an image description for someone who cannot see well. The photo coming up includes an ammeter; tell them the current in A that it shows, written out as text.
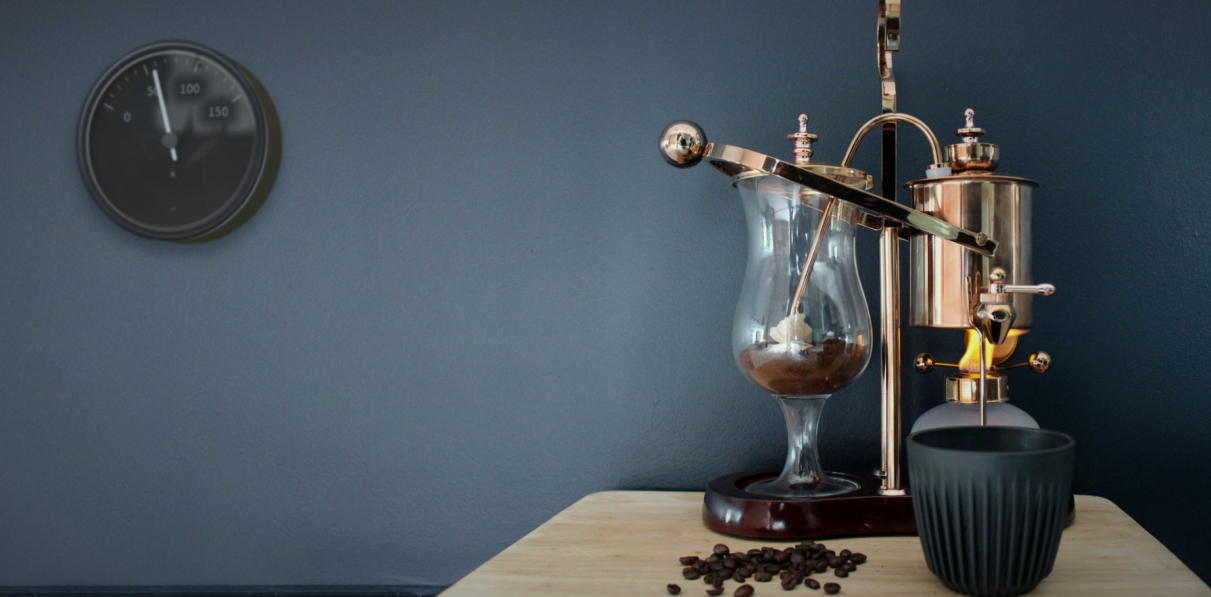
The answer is 60 A
